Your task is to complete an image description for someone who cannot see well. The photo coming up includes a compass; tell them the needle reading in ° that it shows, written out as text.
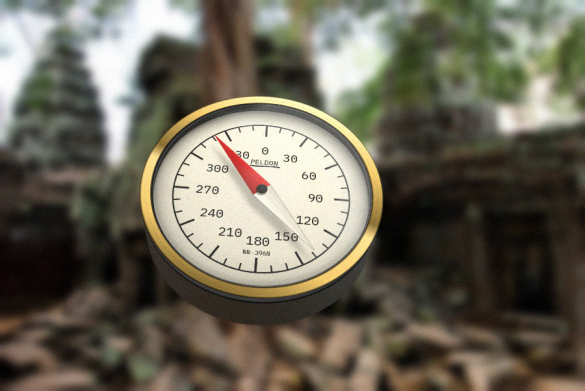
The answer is 320 °
